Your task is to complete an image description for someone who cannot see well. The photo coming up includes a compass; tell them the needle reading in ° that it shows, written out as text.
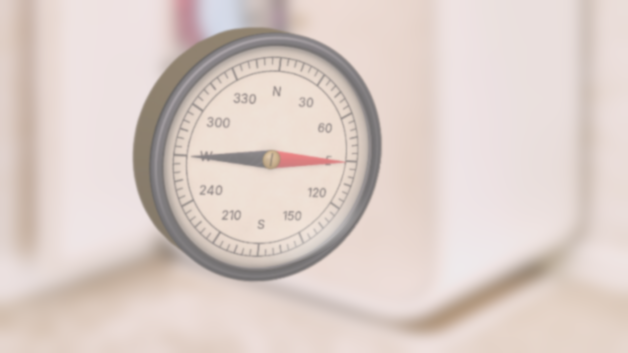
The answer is 90 °
